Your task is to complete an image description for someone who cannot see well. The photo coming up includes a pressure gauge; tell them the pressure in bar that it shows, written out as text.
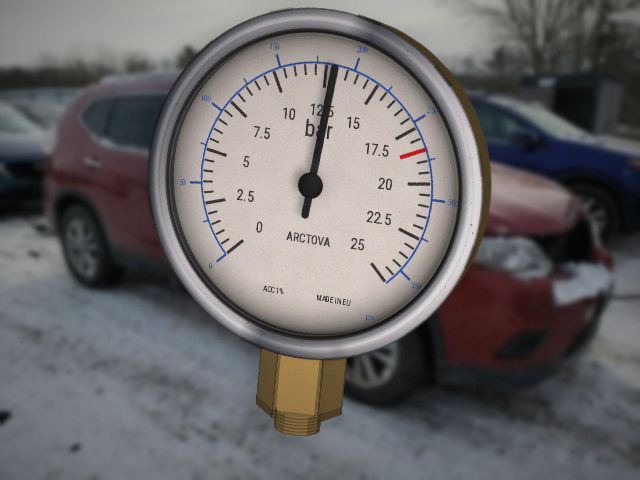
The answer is 13 bar
